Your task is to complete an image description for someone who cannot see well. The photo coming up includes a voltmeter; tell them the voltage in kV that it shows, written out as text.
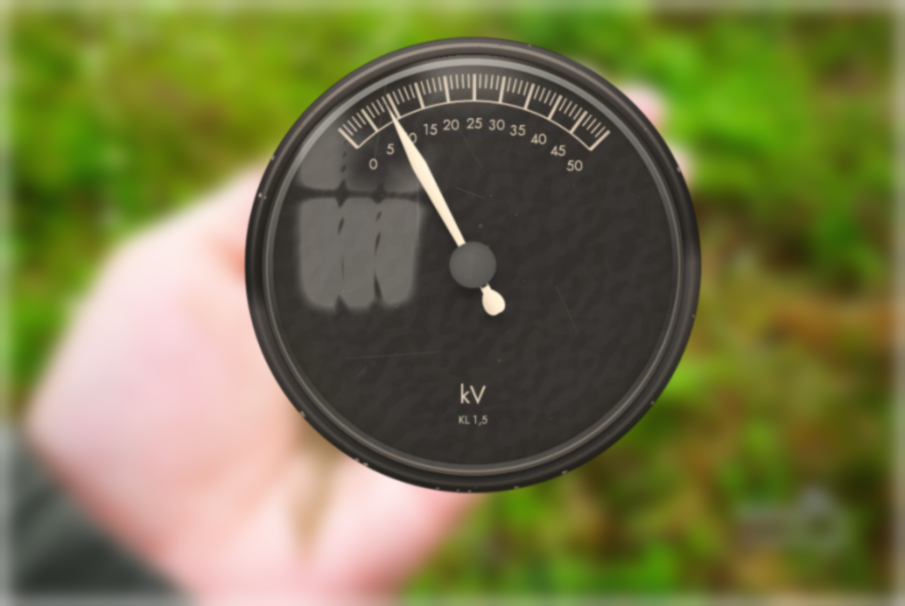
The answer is 9 kV
